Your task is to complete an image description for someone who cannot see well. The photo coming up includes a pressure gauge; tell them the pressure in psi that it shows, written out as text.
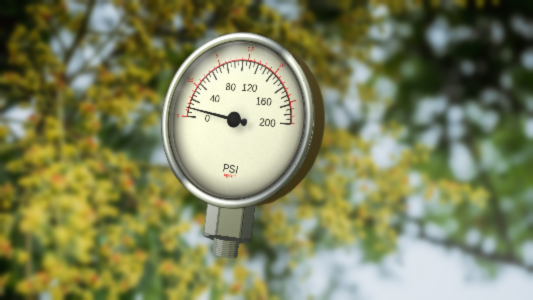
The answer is 10 psi
